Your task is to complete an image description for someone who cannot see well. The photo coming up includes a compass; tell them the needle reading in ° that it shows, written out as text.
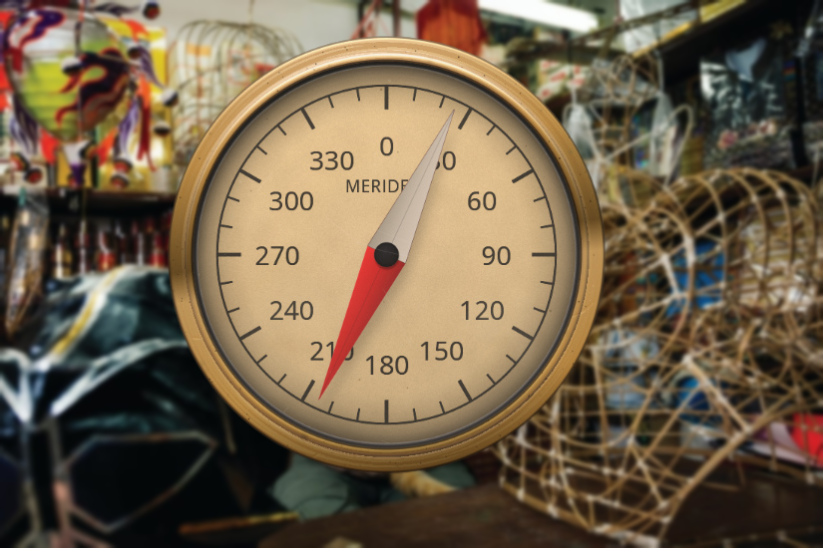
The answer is 205 °
